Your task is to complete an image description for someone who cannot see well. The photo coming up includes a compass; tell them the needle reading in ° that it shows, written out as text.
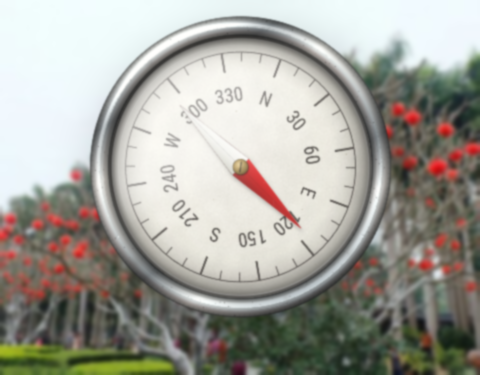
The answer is 115 °
